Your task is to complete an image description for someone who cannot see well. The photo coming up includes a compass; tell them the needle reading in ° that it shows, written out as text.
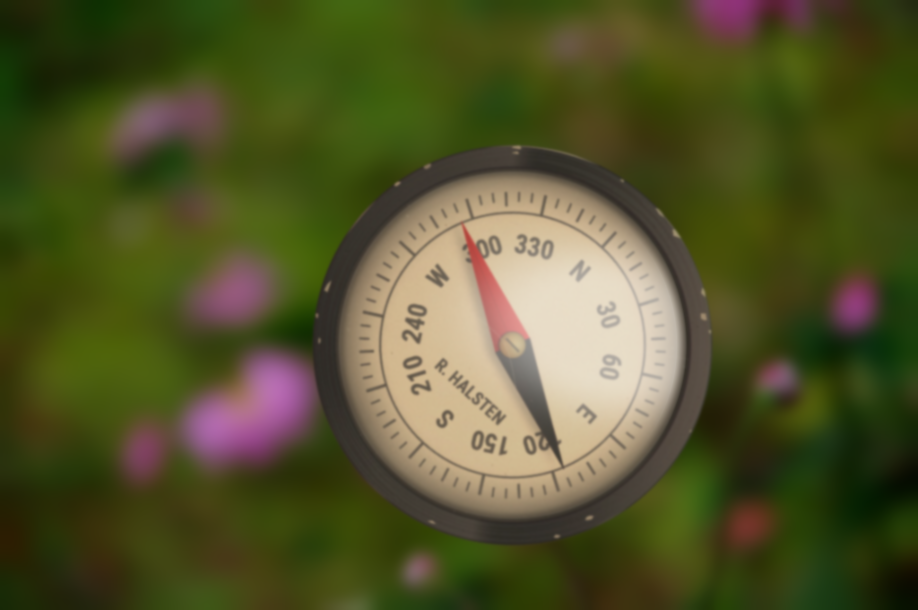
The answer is 295 °
